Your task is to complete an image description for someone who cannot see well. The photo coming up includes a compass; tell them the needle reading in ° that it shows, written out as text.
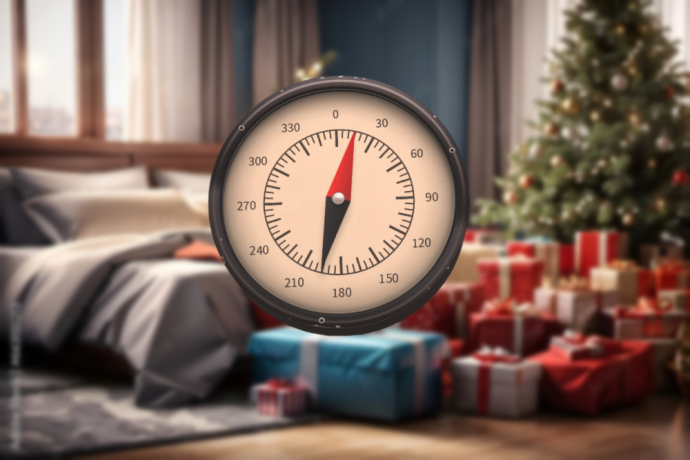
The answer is 15 °
